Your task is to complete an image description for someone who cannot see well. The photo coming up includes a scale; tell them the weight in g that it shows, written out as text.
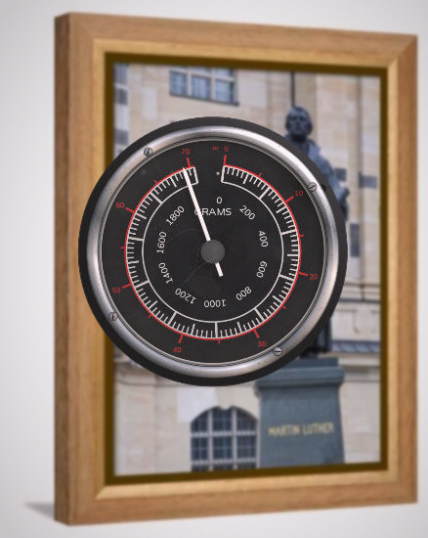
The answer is 1960 g
